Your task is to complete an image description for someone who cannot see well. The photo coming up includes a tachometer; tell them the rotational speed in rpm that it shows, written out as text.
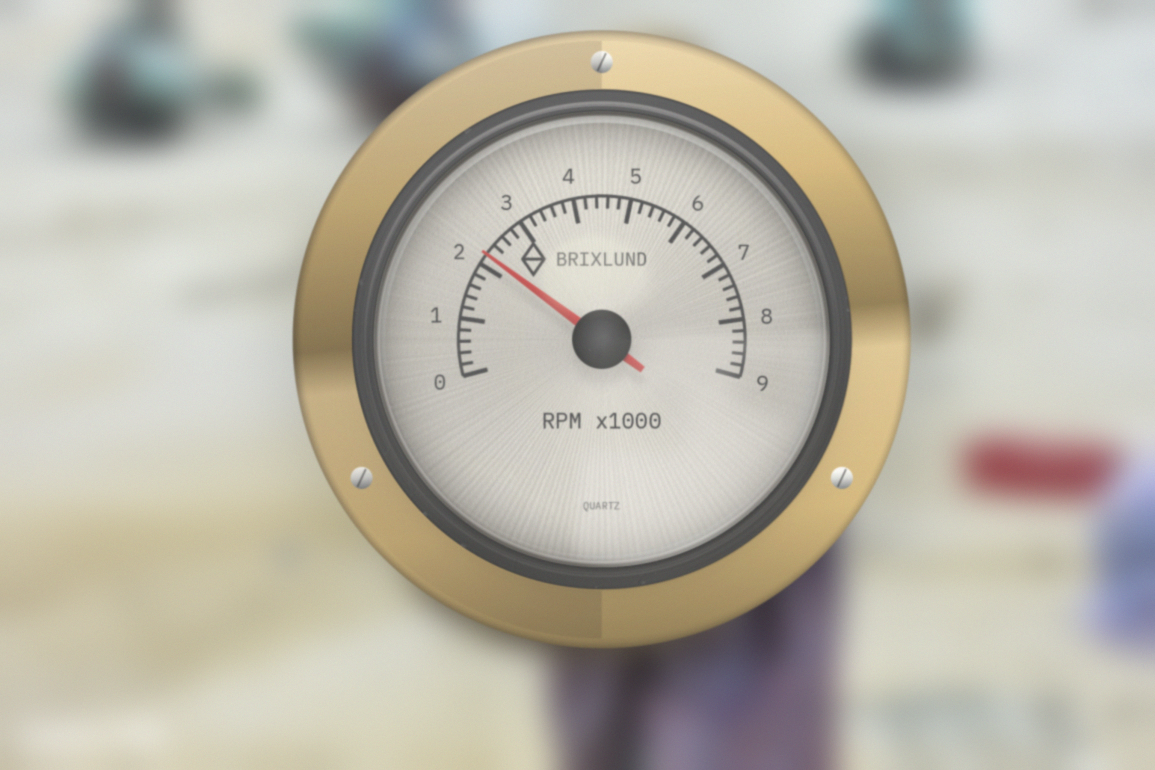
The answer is 2200 rpm
